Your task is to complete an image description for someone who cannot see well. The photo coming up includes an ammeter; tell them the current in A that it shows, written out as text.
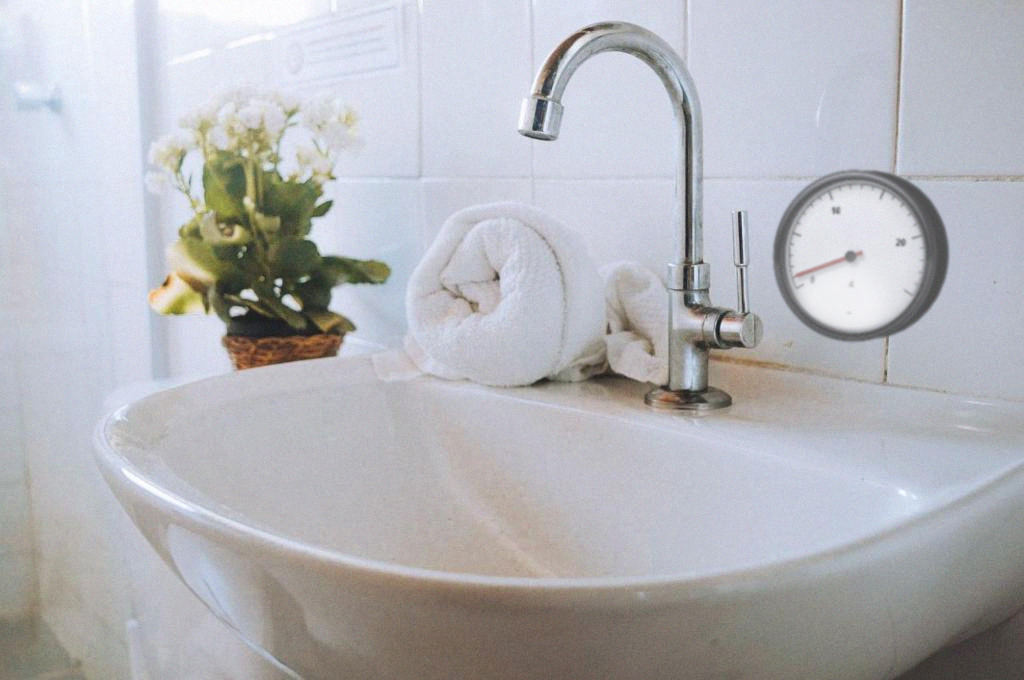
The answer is 1 A
